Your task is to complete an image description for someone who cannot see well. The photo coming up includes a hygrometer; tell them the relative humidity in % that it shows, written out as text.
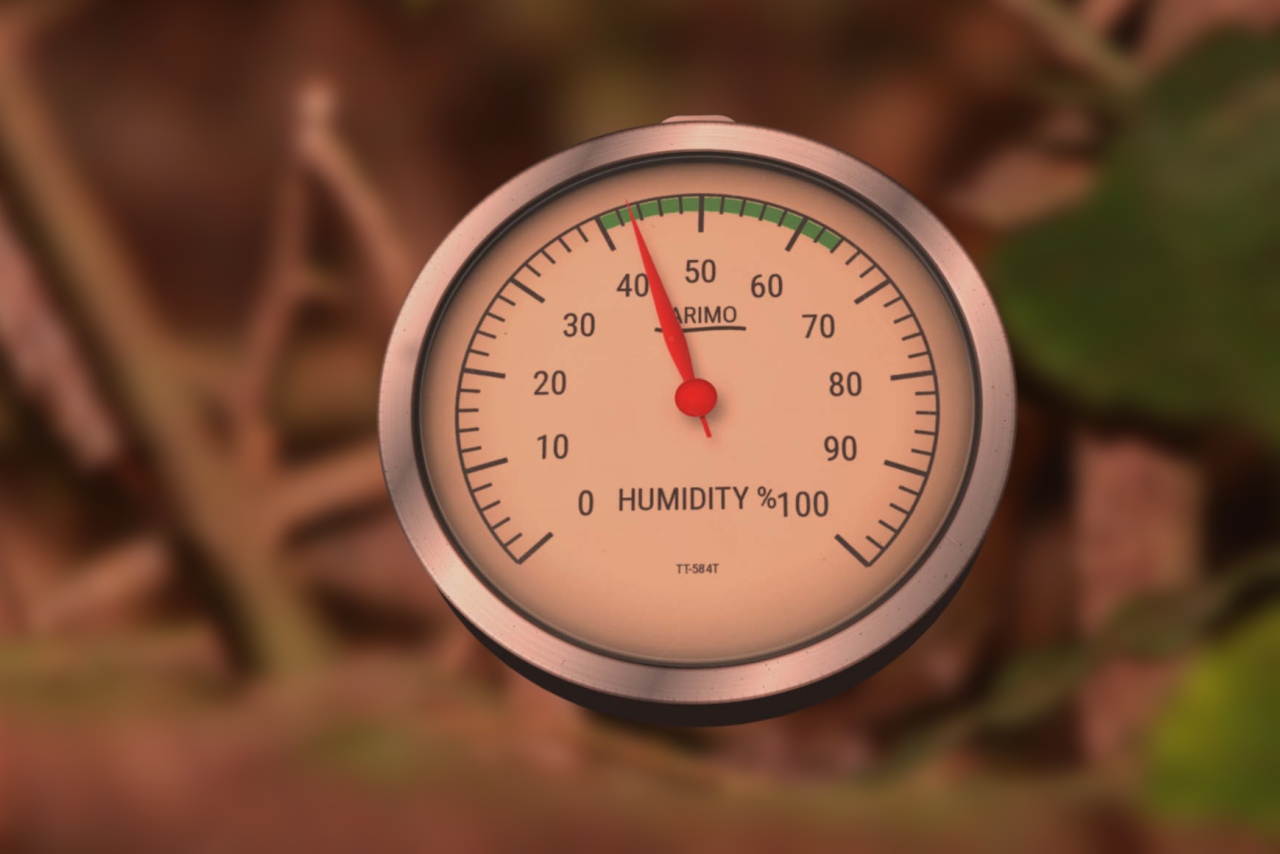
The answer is 43 %
